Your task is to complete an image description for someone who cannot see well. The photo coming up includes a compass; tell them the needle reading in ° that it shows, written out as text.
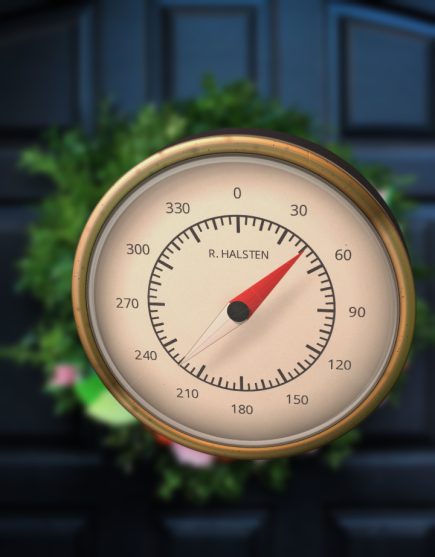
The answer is 45 °
